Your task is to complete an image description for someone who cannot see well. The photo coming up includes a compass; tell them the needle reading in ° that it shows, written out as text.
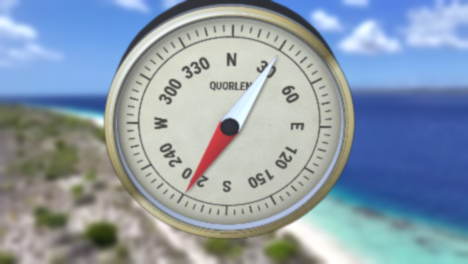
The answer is 210 °
